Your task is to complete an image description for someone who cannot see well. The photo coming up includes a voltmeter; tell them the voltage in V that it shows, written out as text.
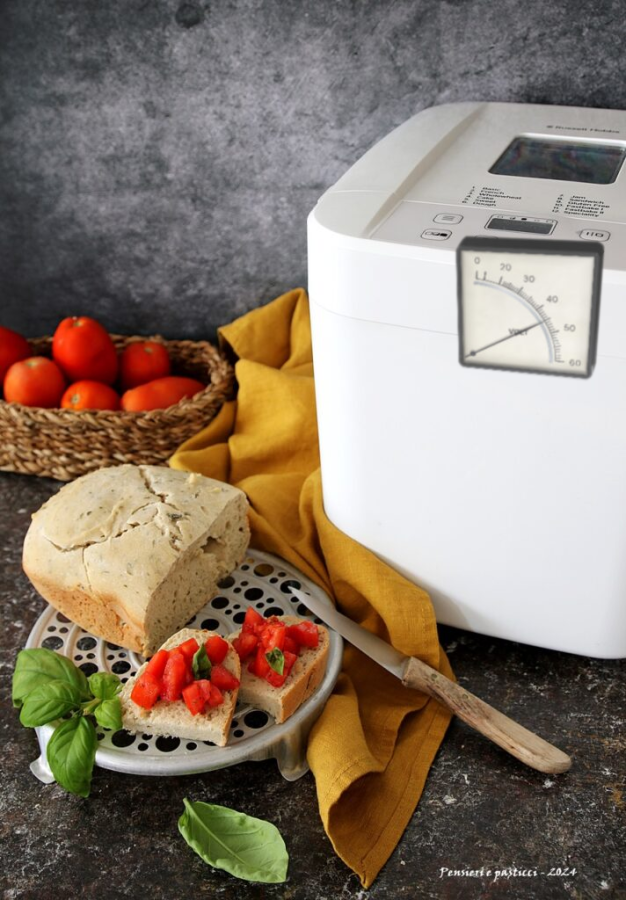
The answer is 45 V
